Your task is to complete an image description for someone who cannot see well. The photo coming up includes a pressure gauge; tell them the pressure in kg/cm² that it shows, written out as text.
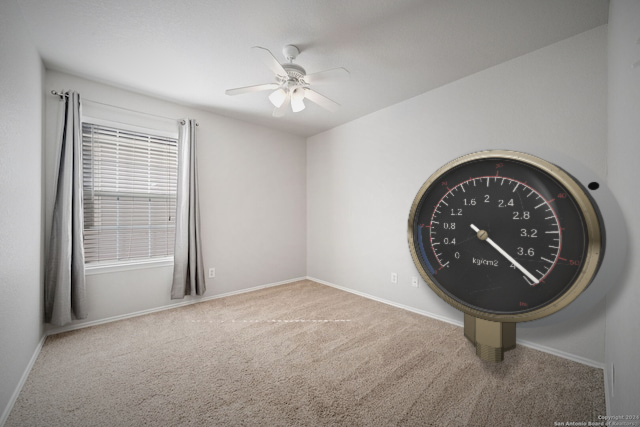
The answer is 3.9 kg/cm²
